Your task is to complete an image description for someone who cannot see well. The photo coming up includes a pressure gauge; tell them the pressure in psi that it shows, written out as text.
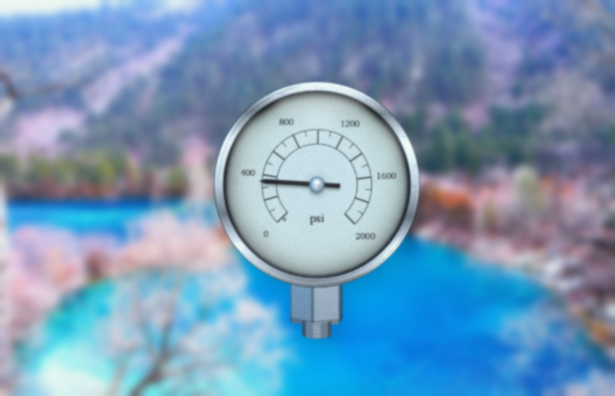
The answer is 350 psi
